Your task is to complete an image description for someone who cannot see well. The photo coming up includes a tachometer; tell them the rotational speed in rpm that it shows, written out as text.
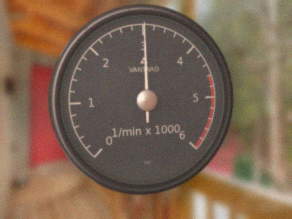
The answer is 3000 rpm
